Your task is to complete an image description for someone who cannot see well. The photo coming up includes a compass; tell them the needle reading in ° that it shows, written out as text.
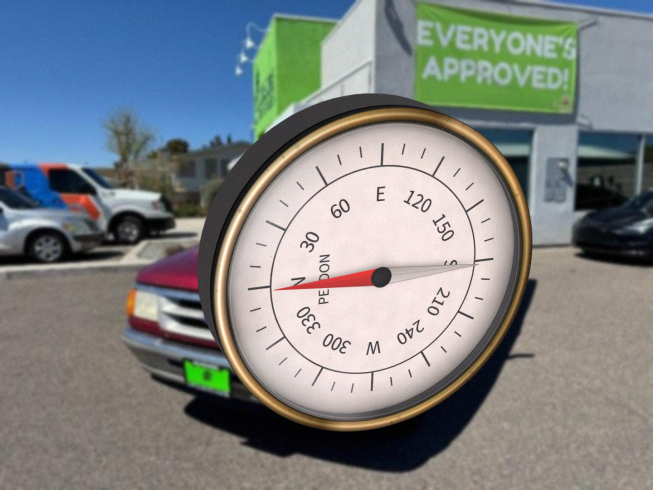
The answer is 0 °
